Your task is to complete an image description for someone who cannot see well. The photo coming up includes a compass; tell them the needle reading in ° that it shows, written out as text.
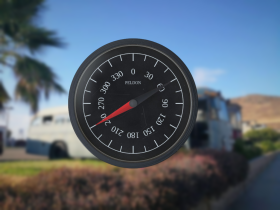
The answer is 240 °
